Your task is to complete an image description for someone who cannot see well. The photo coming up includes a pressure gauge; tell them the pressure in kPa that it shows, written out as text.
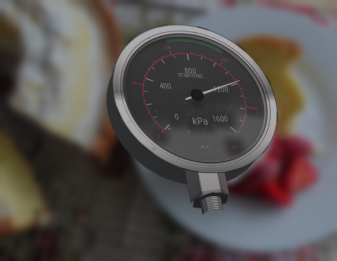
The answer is 1200 kPa
